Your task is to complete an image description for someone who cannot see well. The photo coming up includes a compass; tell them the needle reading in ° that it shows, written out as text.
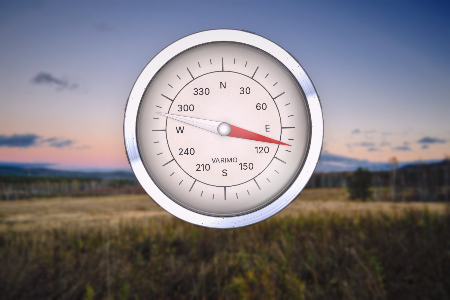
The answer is 105 °
